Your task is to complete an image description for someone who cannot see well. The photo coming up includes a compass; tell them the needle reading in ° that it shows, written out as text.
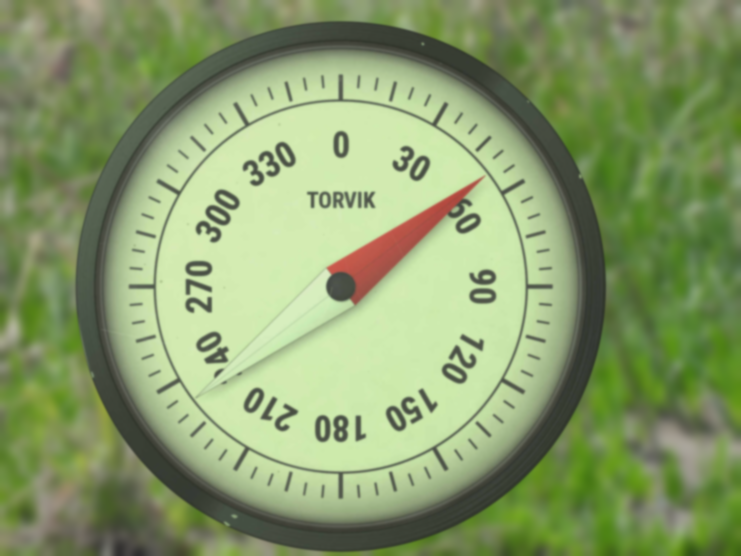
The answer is 52.5 °
